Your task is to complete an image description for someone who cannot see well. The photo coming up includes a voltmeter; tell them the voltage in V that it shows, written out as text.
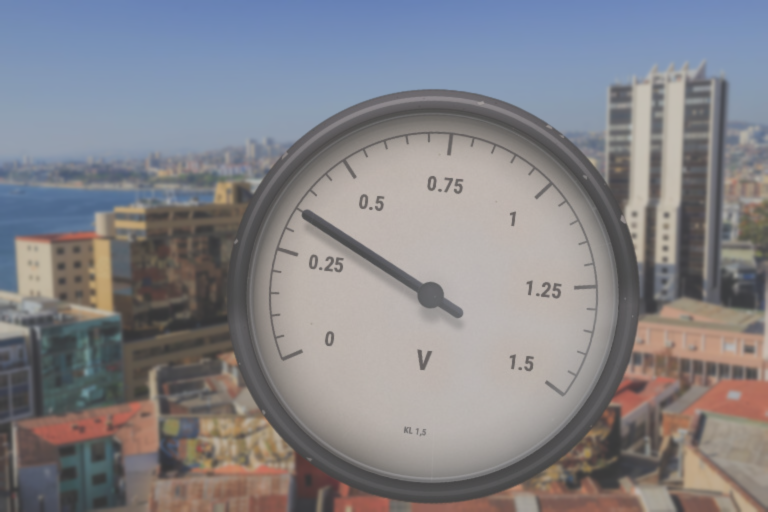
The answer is 0.35 V
